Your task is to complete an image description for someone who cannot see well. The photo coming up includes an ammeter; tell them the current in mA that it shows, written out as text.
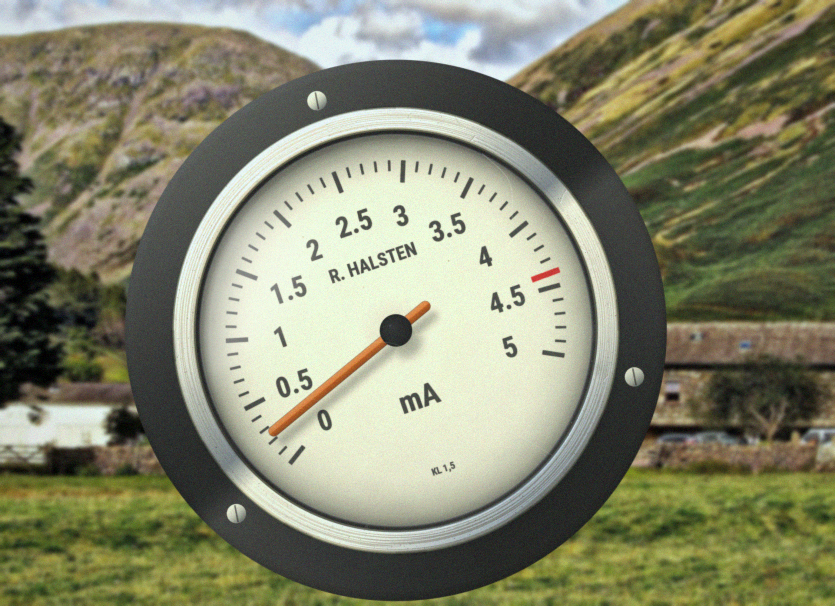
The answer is 0.25 mA
